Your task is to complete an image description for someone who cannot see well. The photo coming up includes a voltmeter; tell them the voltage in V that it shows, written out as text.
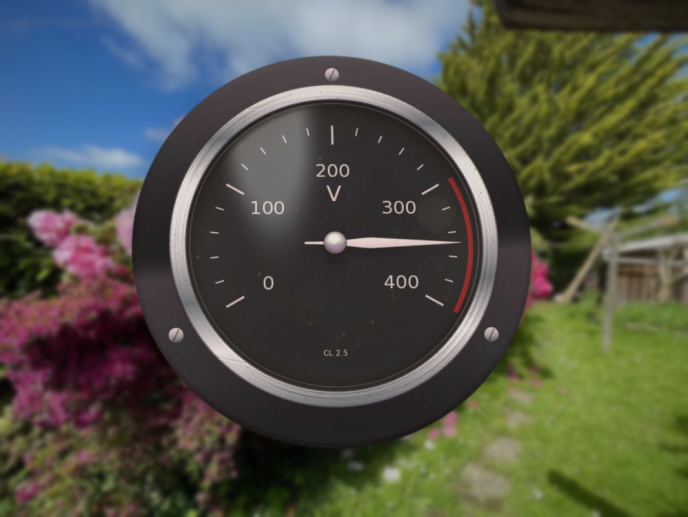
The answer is 350 V
